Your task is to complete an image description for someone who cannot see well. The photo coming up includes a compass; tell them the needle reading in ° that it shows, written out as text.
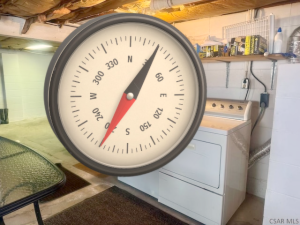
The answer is 210 °
